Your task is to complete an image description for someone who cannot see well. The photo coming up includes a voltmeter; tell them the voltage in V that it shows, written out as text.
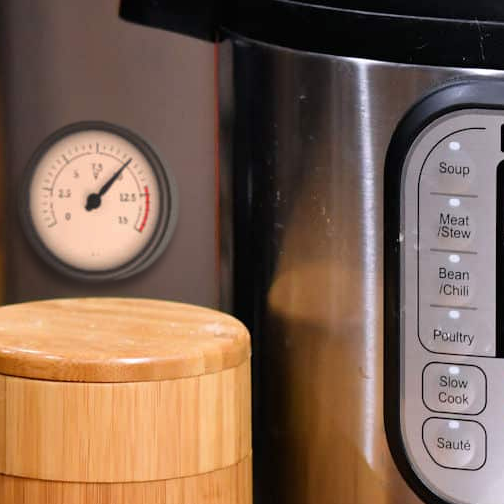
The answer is 10 V
